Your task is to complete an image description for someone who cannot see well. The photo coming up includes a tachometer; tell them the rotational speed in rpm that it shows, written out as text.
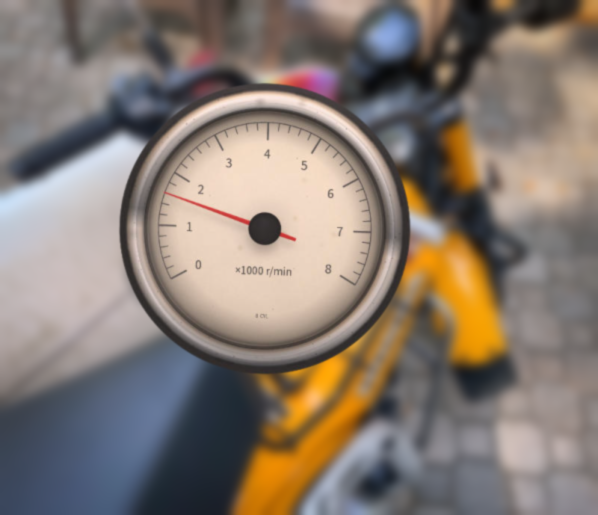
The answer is 1600 rpm
